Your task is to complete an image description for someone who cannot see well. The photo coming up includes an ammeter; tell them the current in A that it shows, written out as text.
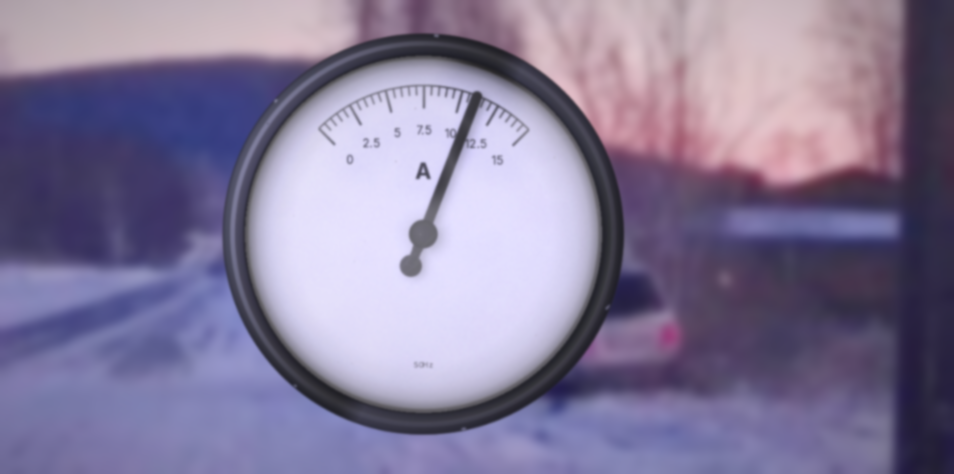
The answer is 11 A
